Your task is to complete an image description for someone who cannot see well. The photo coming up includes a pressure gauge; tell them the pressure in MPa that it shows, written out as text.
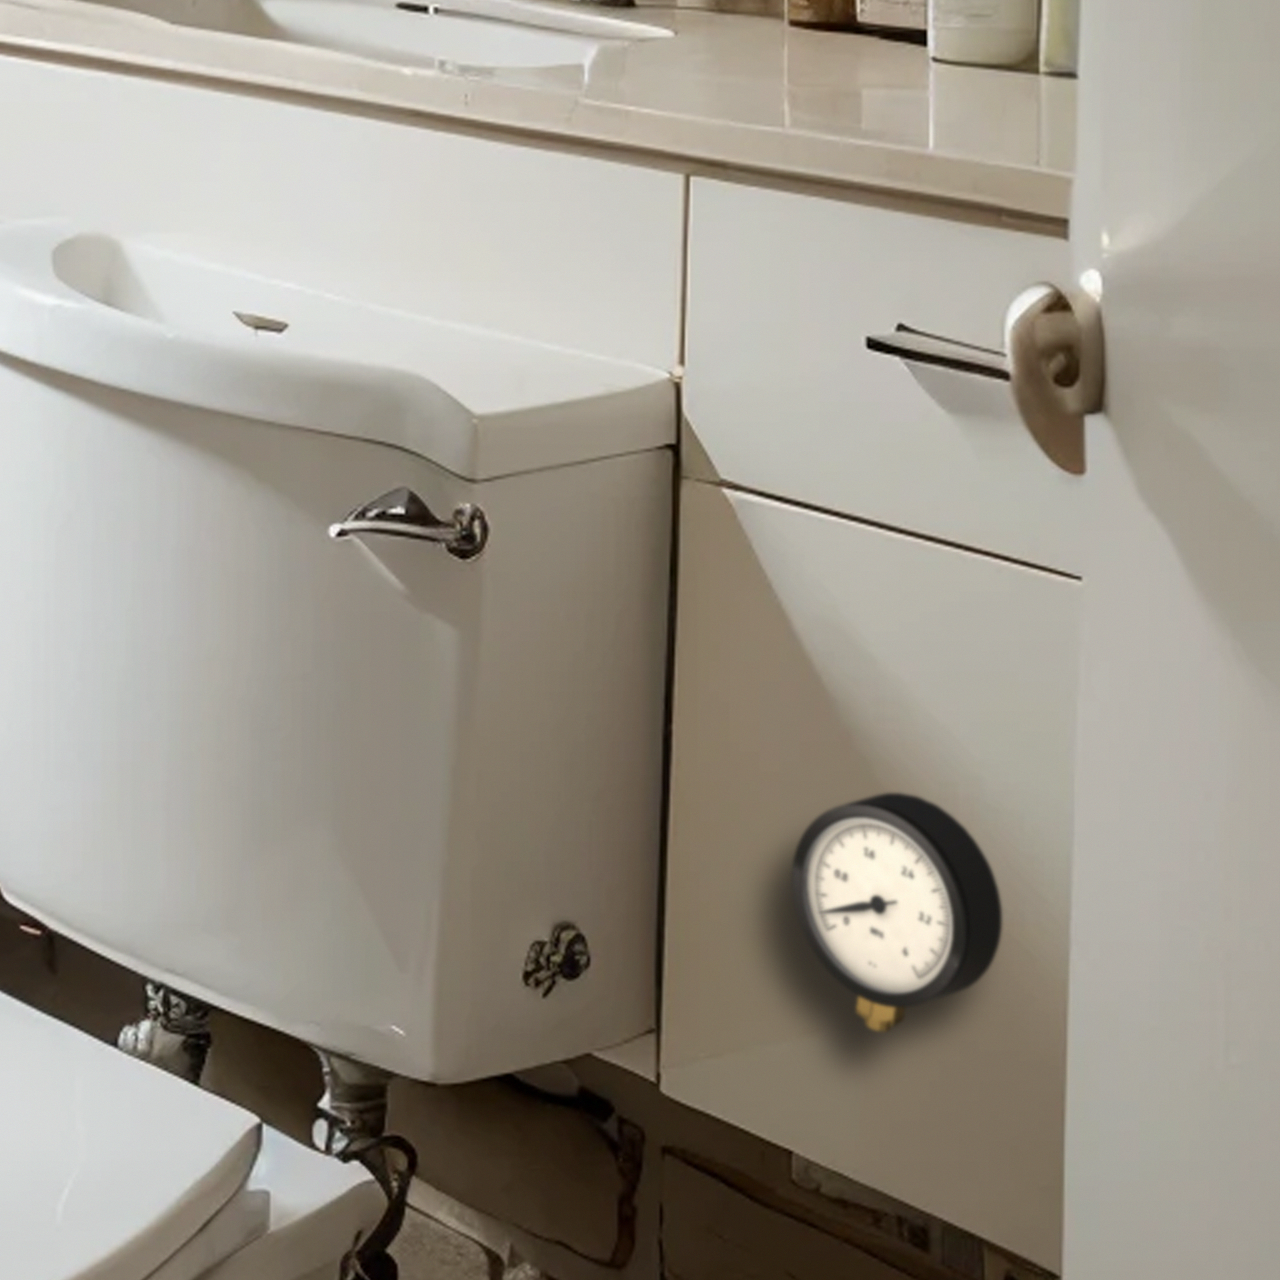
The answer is 0.2 MPa
